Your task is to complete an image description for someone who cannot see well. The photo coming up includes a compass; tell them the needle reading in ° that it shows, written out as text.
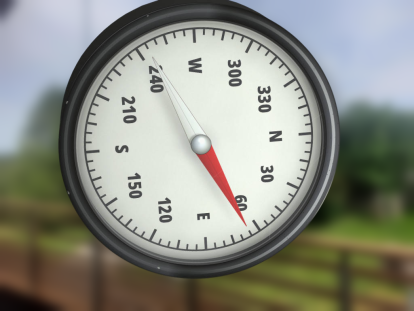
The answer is 65 °
